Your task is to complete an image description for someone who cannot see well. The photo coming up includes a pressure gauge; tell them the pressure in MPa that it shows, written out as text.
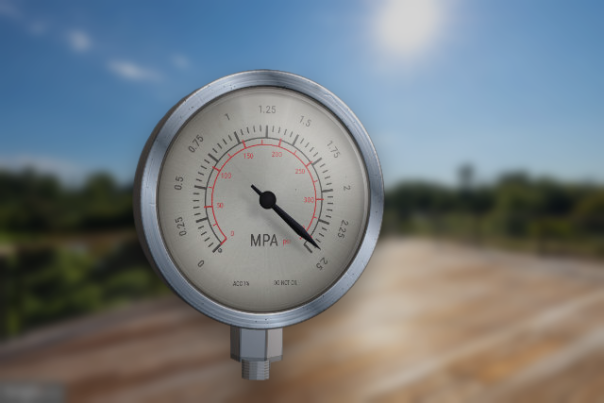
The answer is 2.45 MPa
